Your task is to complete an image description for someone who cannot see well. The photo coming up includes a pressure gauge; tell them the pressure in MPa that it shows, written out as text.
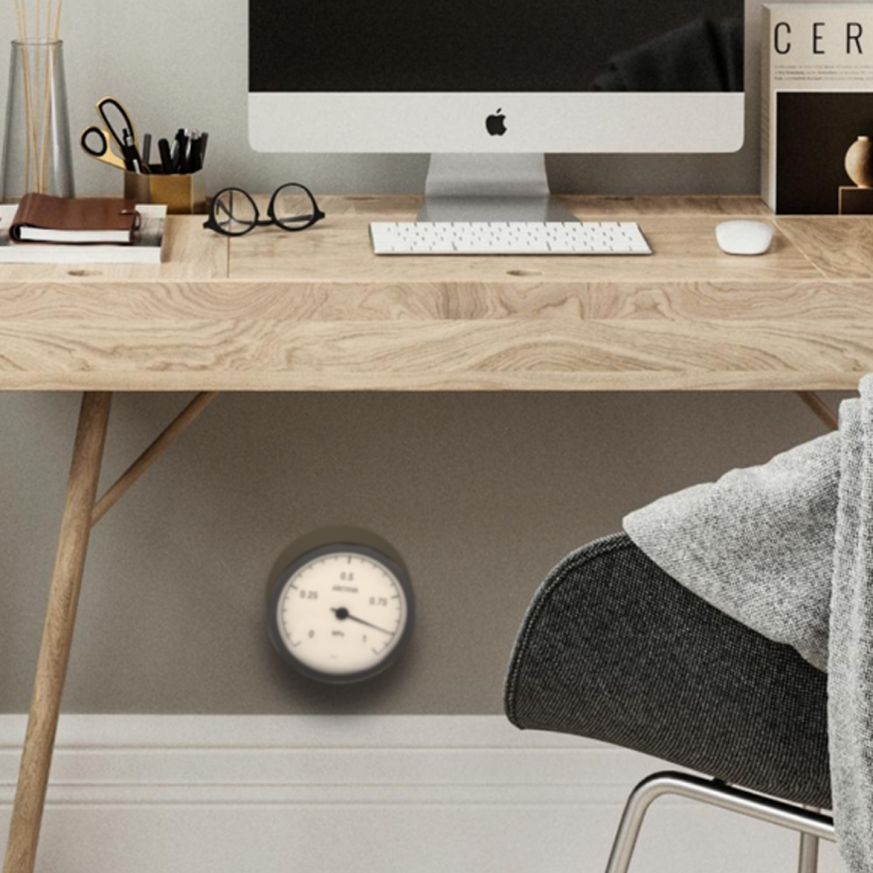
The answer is 0.9 MPa
